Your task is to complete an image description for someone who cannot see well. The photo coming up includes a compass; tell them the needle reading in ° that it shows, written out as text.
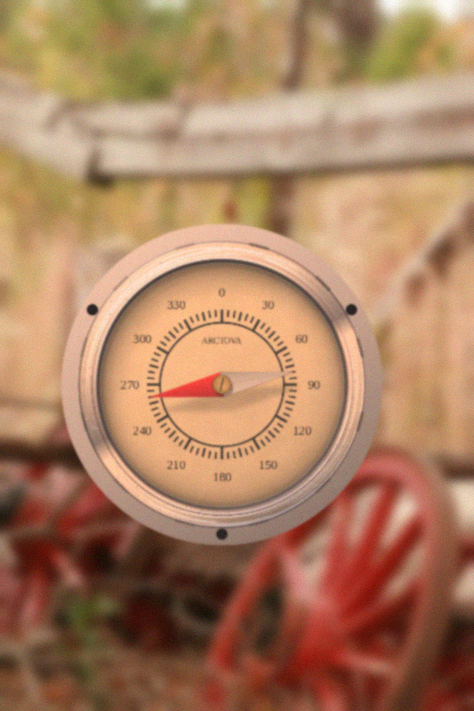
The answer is 260 °
